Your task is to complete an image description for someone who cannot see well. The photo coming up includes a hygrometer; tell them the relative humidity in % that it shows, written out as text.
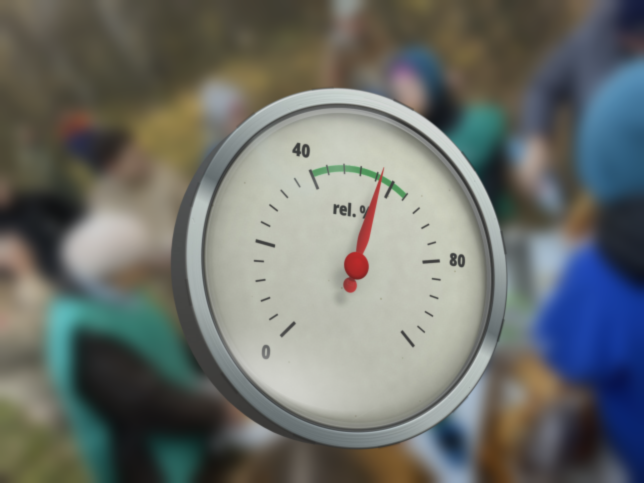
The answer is 56 %
